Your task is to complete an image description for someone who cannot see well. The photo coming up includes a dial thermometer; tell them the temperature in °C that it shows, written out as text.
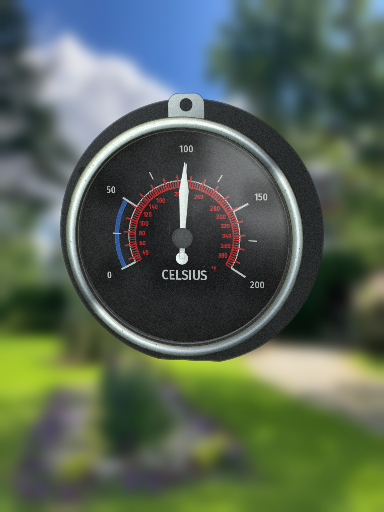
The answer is 100 °C
